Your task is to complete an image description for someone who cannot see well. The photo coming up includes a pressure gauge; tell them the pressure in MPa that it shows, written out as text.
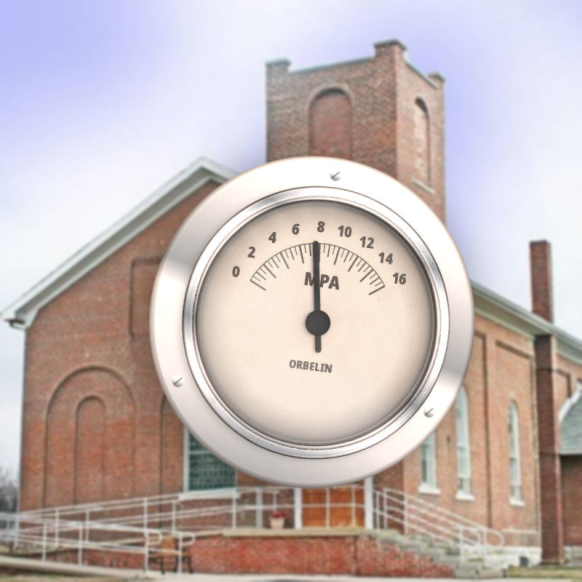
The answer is 7.5 MPa
